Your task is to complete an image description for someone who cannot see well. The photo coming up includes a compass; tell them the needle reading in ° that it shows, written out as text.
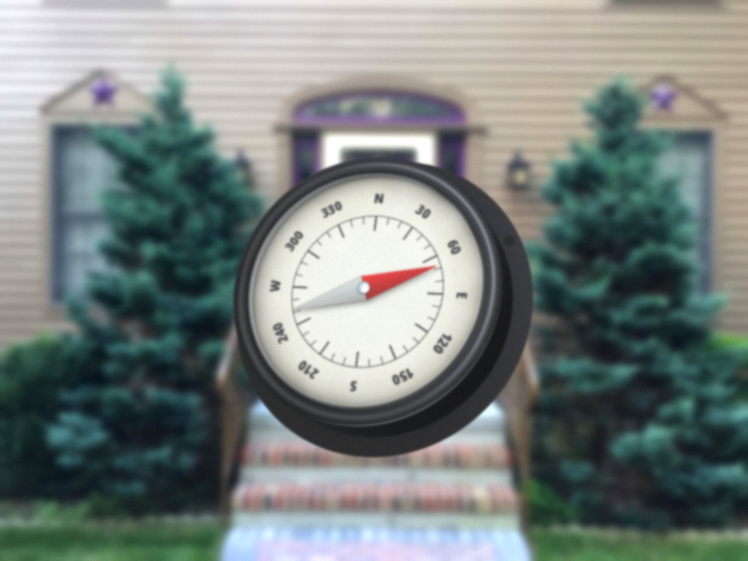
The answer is 70 °
